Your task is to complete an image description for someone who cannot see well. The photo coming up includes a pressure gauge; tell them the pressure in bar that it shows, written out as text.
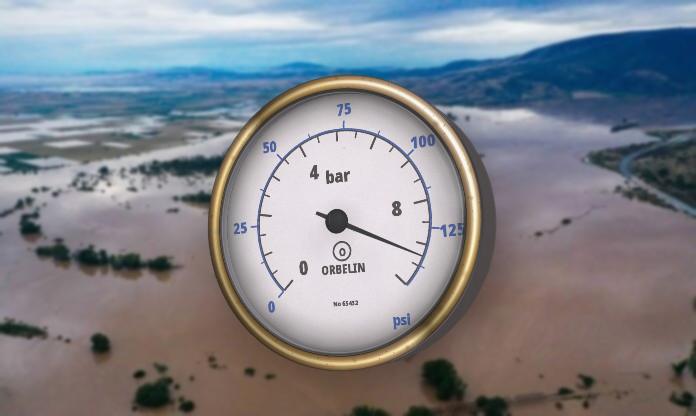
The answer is 9.25 bar
